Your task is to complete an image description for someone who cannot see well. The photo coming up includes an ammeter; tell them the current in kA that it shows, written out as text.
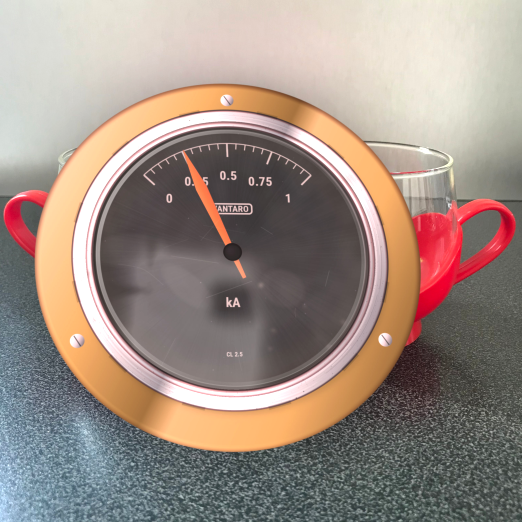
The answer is 0.25 kA
